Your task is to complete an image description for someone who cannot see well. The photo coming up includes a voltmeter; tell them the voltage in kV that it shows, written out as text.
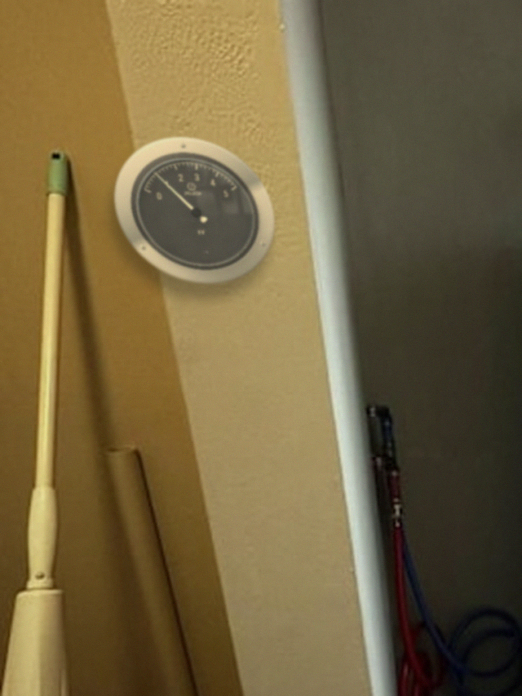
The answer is 1 kV
